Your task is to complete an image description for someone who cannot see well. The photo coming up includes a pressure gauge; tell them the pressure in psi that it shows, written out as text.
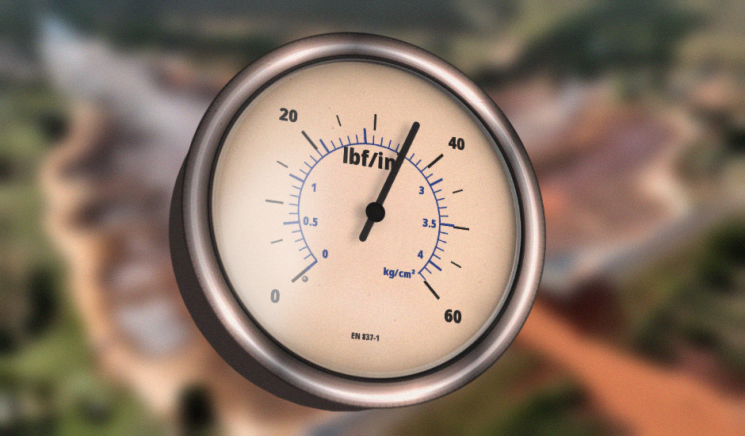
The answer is 35 psi
